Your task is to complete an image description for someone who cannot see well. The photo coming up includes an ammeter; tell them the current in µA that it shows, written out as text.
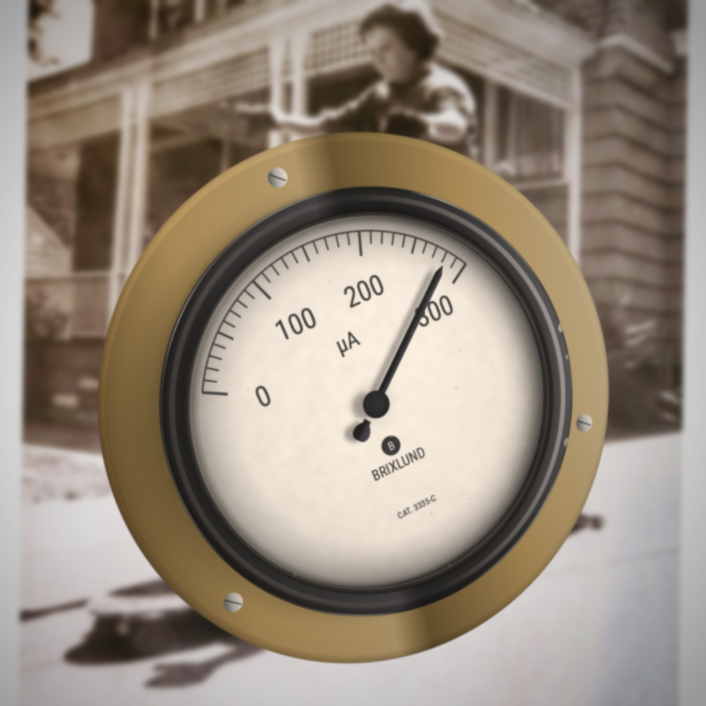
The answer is 280 µA
